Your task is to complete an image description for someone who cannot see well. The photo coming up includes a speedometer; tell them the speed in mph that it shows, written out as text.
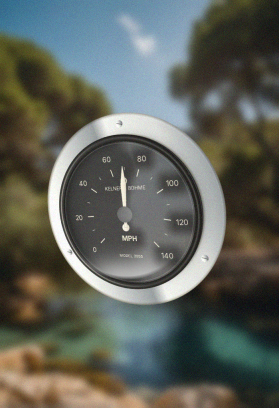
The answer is 70 mph
